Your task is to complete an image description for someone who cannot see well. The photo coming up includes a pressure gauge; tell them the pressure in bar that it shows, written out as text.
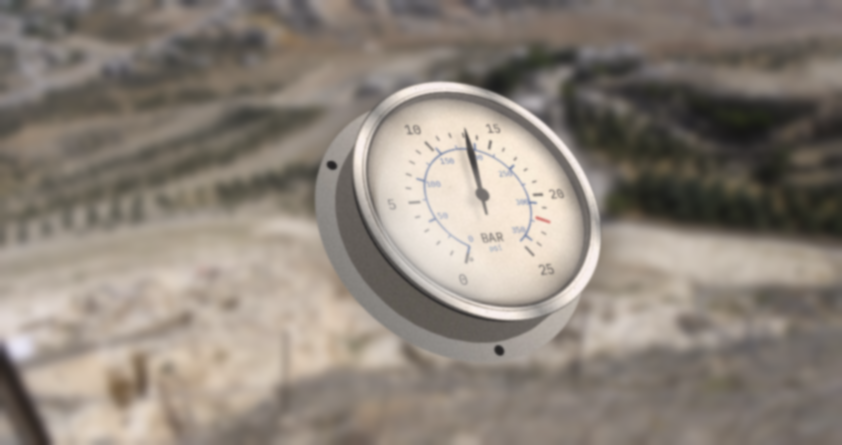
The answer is 13 bar
